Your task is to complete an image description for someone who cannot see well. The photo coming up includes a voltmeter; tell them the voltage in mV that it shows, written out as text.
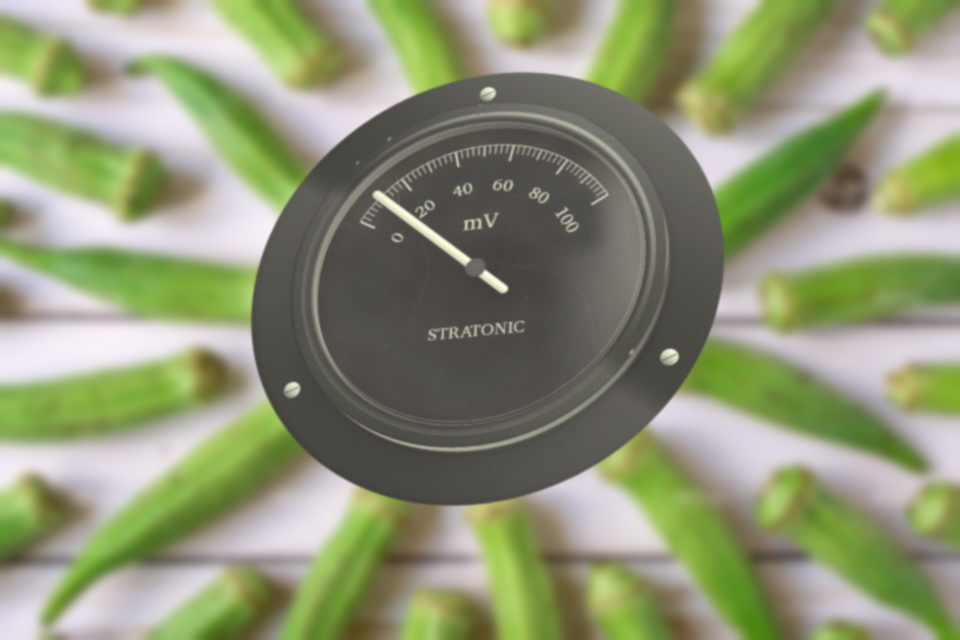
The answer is 10 mV
